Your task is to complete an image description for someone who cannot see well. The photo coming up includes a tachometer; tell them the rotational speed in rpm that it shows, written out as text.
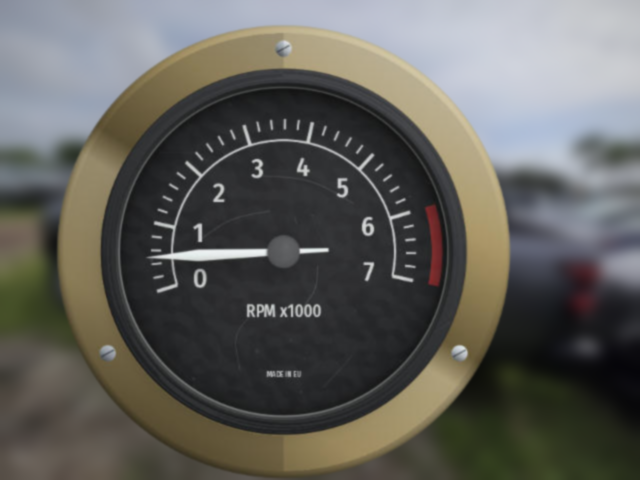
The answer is 500 rpm
